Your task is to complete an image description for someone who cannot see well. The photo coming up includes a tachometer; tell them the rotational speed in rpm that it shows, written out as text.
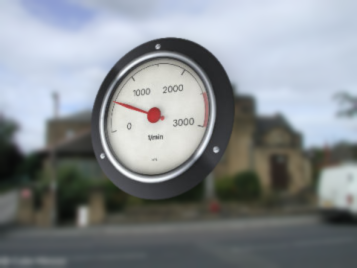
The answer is 500 rpm
